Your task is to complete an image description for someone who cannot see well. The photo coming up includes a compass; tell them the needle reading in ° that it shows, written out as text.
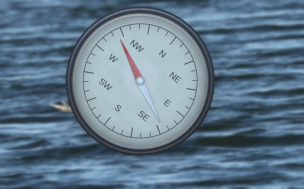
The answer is 295 °
